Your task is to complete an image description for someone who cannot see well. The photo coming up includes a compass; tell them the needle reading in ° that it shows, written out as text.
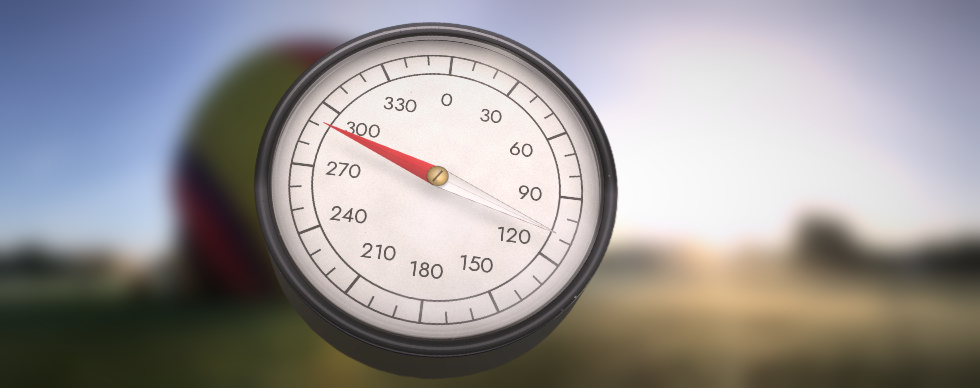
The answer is 290 °
